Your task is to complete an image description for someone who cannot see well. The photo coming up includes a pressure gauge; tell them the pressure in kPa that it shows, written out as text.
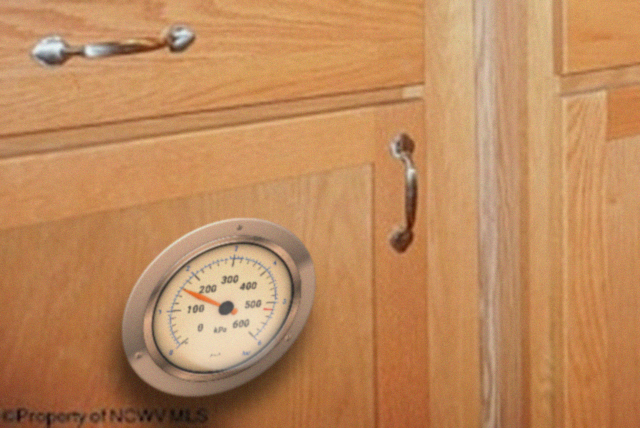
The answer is 160 kPa
